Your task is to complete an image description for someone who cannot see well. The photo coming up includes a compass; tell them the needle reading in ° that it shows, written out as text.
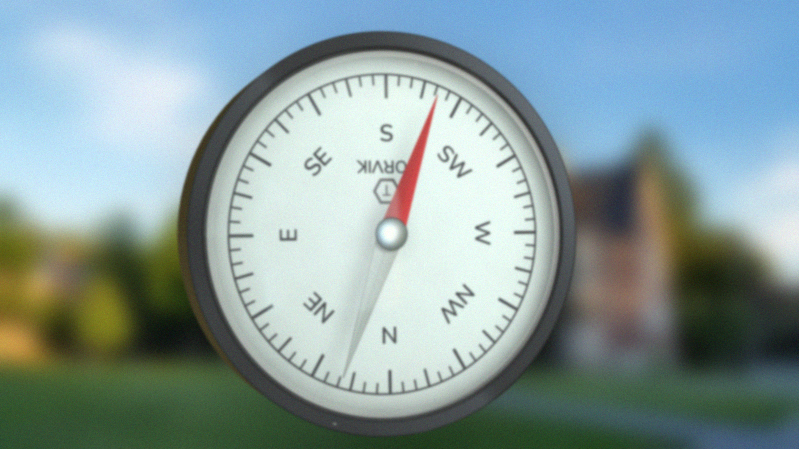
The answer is 200 °
